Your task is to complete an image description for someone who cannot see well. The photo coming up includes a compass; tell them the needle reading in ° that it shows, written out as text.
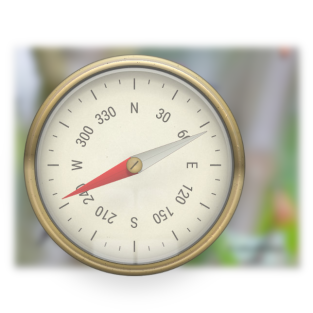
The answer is 245 °
